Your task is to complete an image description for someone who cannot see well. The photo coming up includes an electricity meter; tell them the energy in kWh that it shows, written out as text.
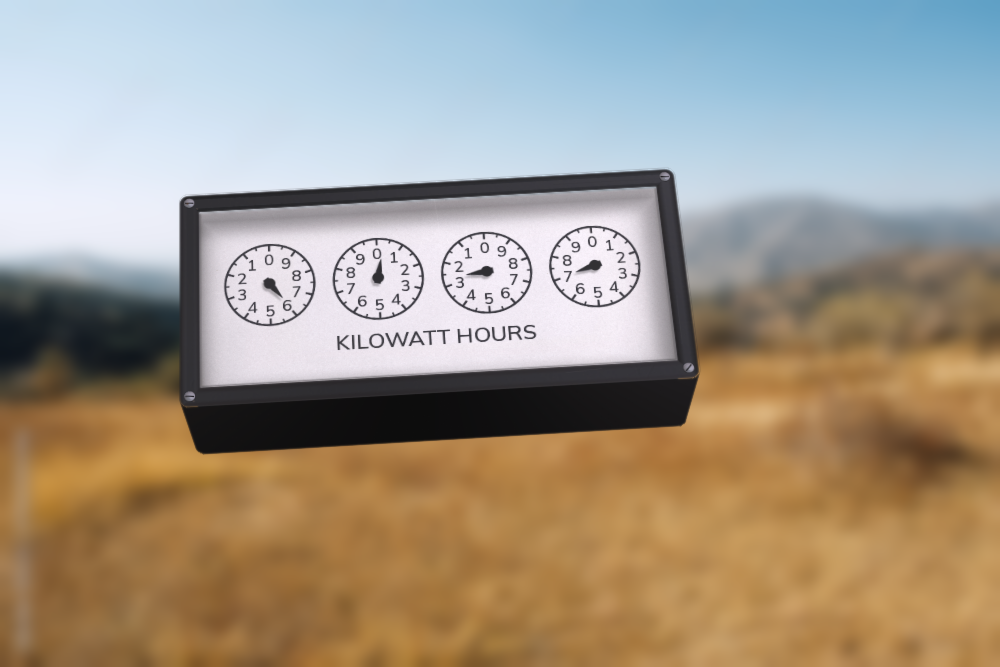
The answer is 6027 kWh
